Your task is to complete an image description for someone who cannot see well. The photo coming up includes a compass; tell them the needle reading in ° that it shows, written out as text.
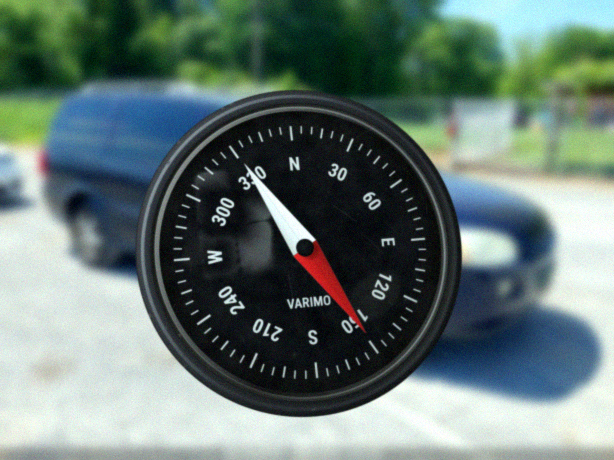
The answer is 150 °
